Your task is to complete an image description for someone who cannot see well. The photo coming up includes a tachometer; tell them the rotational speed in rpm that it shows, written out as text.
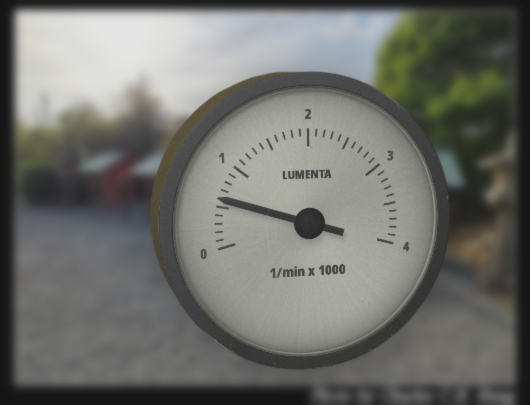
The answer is 600 rpm
